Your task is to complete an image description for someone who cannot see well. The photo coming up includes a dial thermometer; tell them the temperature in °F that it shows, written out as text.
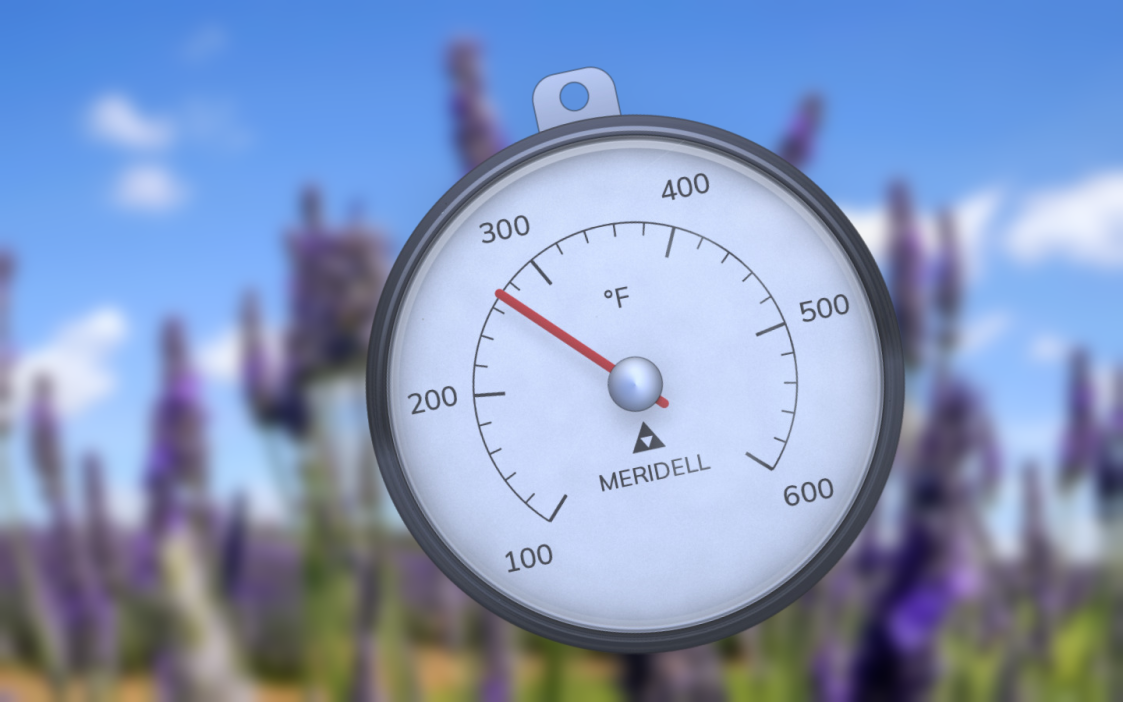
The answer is 270 °F
